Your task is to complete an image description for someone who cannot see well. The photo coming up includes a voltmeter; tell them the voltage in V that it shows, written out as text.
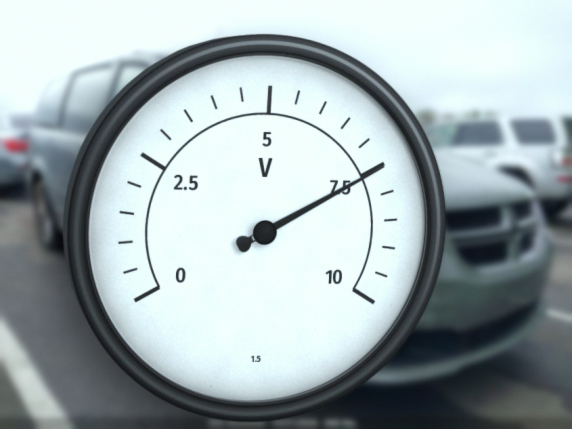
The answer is 7.5 V
